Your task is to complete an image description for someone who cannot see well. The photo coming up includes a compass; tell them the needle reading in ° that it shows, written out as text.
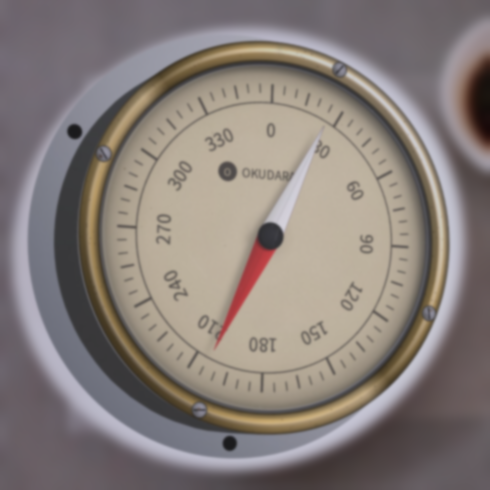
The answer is 205 °
